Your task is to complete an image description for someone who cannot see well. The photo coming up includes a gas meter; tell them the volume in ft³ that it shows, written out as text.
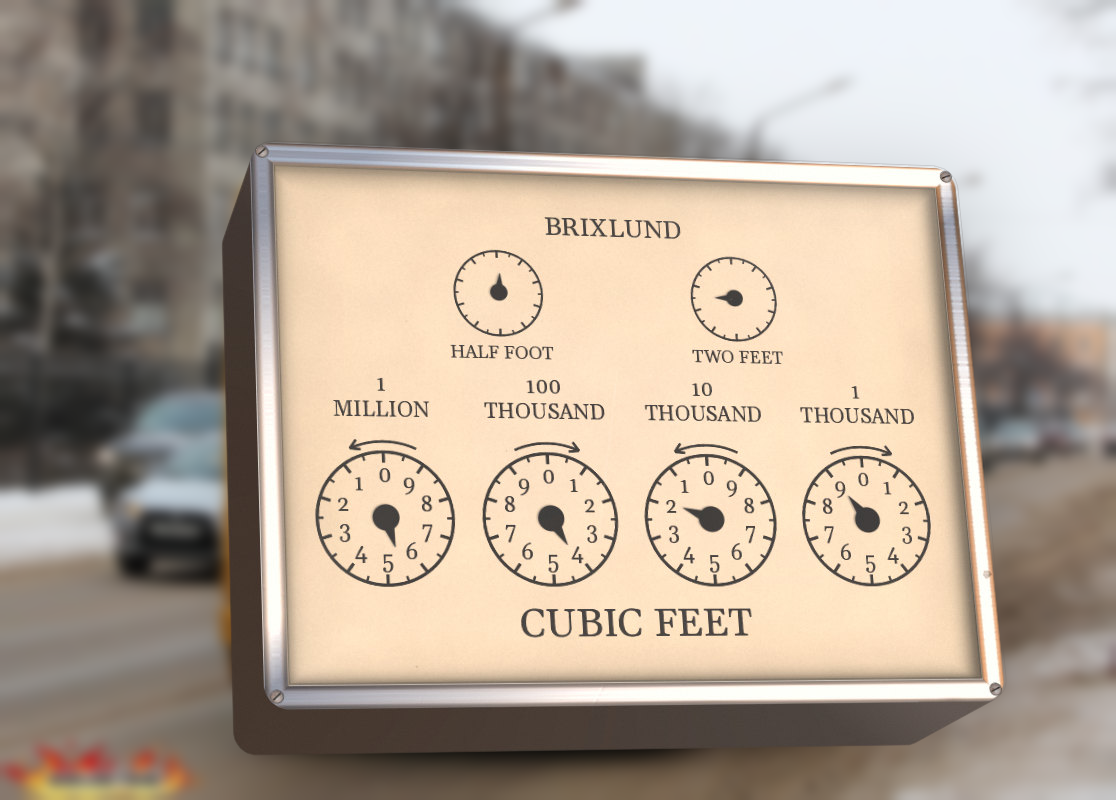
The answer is 541900 ft³
